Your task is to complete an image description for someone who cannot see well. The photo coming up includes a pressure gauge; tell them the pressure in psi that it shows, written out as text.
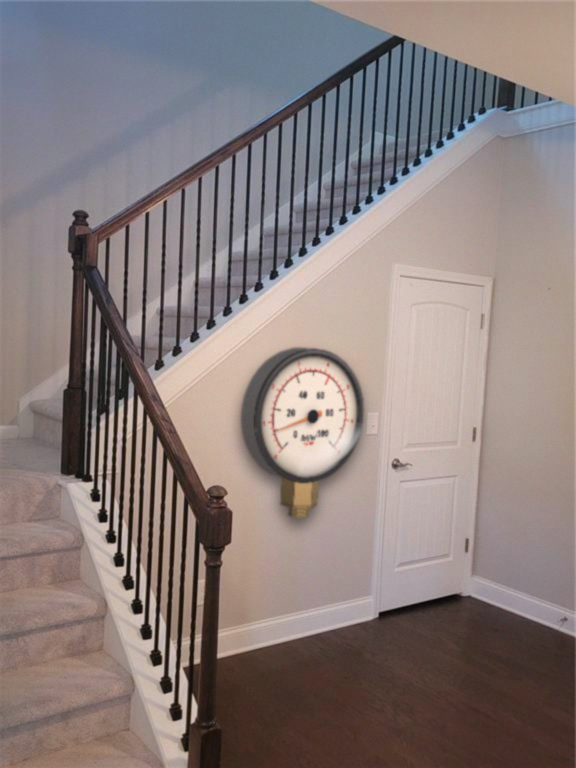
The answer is 10 psi
